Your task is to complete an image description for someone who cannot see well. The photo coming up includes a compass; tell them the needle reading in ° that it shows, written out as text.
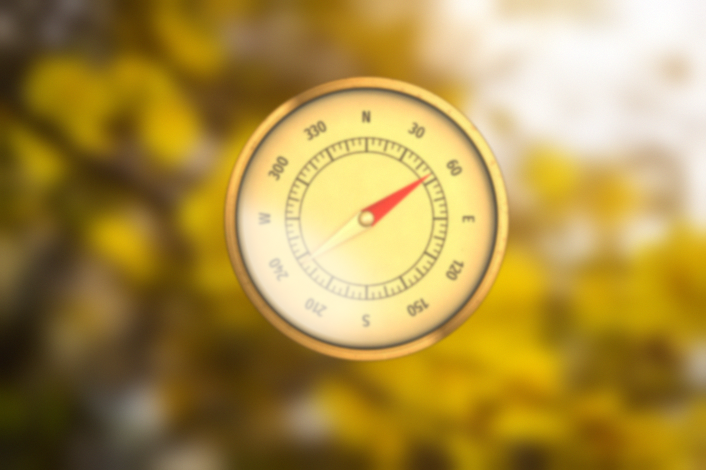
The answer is 55 °
